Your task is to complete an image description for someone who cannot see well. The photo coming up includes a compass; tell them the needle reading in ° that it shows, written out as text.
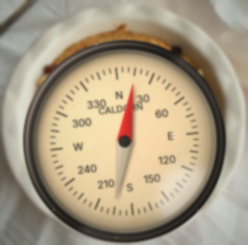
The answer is 15 °
